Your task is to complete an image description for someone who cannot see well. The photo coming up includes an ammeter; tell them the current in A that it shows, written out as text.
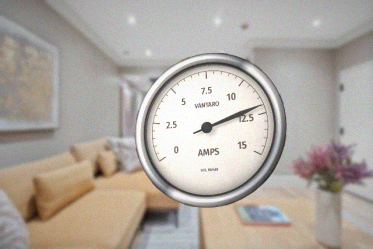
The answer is 12 A
